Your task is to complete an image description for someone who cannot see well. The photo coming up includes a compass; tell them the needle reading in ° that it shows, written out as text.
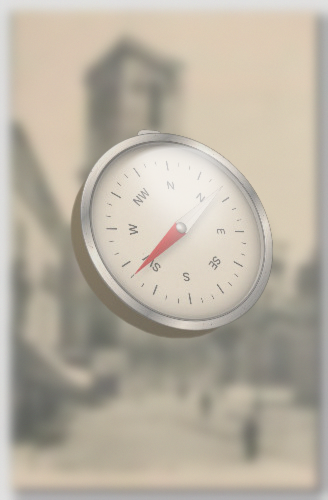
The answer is 230 °
